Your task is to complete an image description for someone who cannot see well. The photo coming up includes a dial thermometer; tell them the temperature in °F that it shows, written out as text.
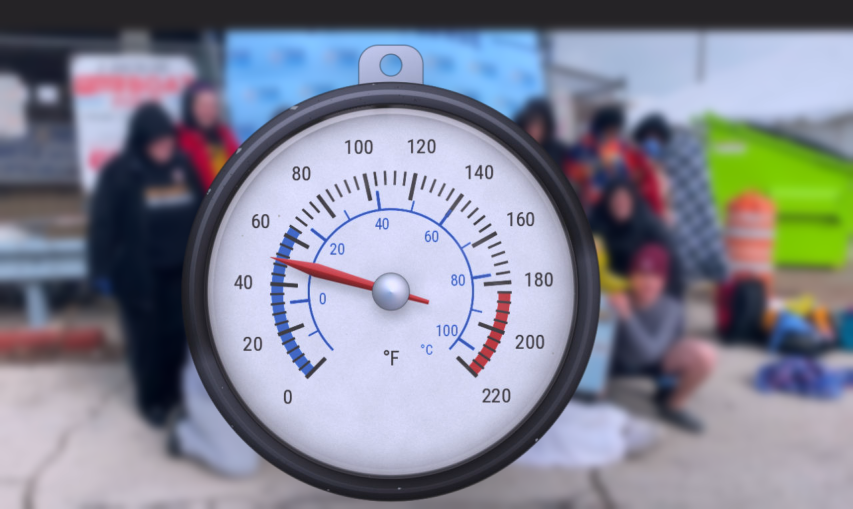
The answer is 50 °F
